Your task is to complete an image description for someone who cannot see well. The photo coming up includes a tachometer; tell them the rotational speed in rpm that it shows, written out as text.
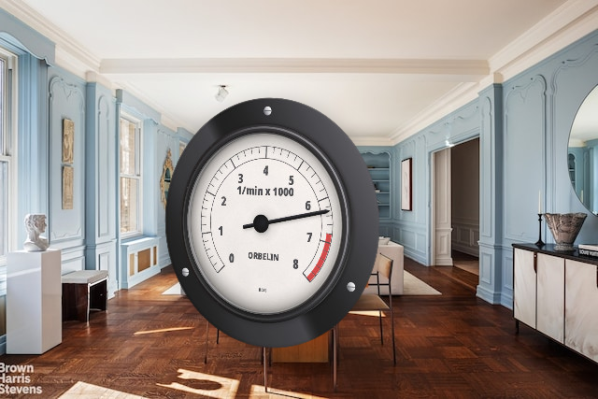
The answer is 6300 rpm
